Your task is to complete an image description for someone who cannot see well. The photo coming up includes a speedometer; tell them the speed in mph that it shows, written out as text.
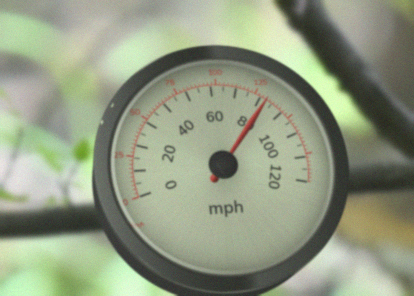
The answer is 82.5 mph
